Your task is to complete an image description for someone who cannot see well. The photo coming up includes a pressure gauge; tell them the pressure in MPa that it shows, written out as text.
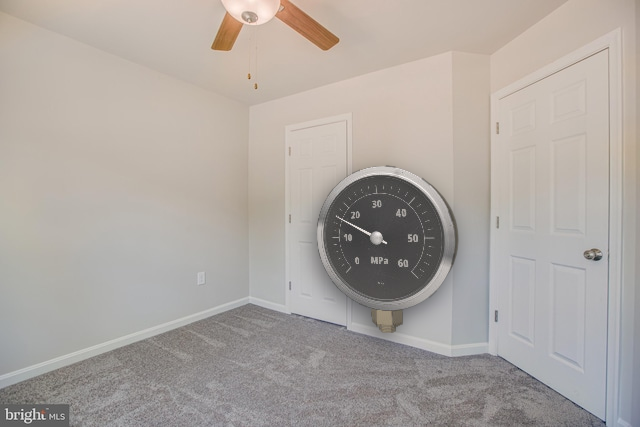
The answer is 16 MPa
